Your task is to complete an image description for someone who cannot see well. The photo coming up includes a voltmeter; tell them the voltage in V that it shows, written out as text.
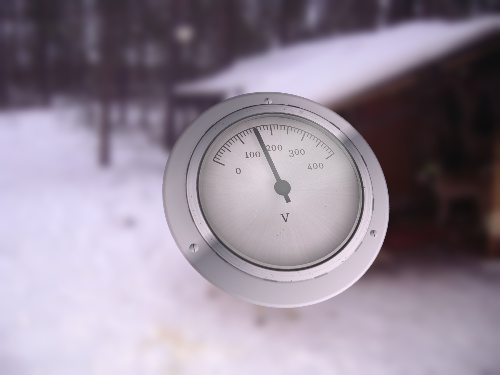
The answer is 150 V
